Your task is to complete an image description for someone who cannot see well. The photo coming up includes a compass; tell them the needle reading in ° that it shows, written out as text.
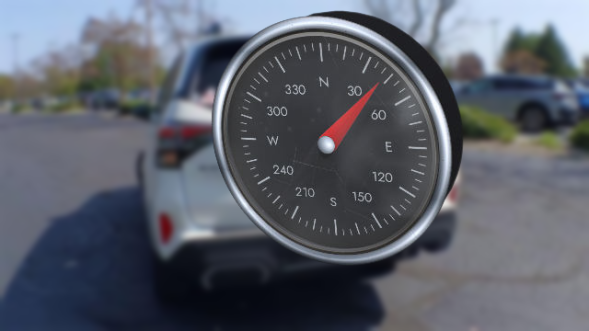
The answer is 42.5 °
